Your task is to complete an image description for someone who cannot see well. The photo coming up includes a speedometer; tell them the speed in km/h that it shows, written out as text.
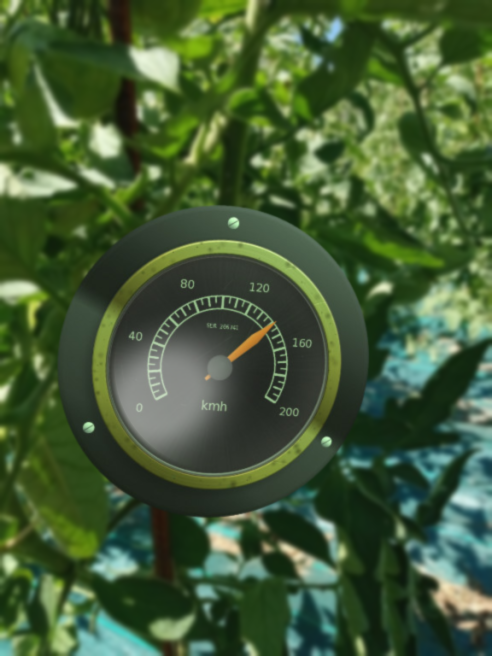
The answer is 140 km/h
